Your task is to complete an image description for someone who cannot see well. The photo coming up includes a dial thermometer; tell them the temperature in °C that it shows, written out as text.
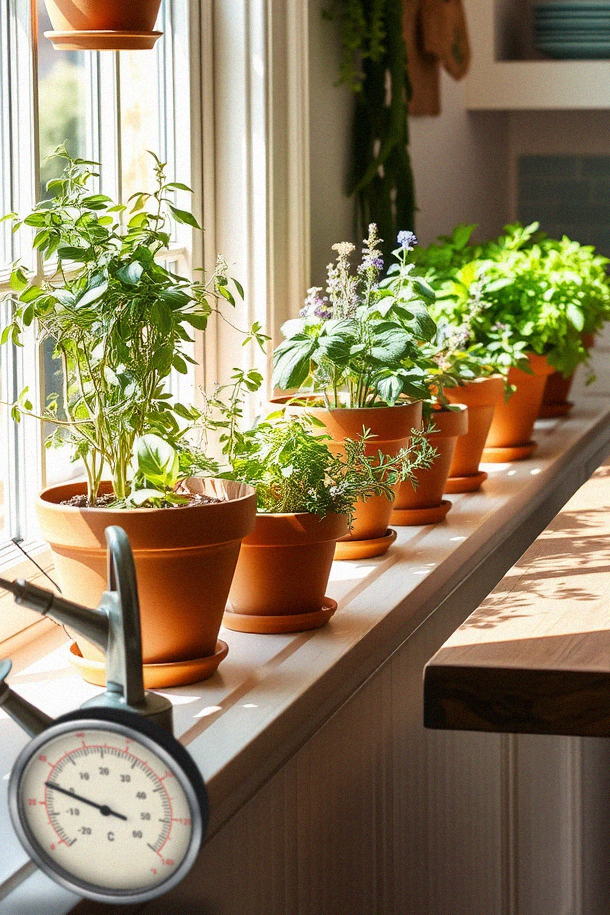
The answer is 0 °C
